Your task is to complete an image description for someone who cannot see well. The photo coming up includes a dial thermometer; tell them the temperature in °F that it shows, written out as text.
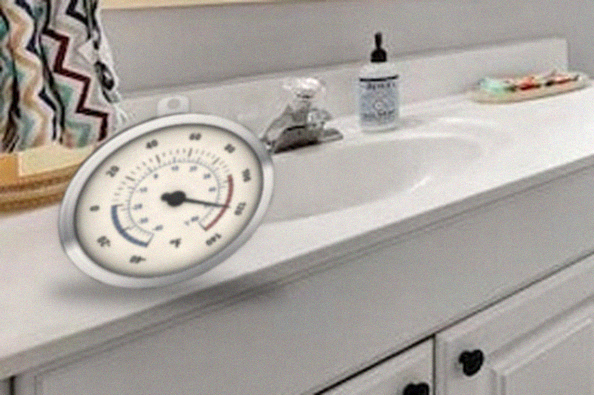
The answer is 120 °F
